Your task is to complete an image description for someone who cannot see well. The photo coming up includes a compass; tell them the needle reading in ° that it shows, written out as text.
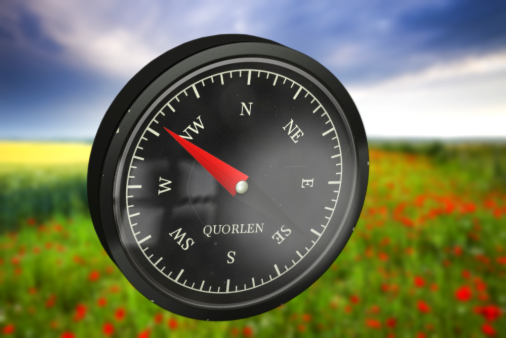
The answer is 305 °
